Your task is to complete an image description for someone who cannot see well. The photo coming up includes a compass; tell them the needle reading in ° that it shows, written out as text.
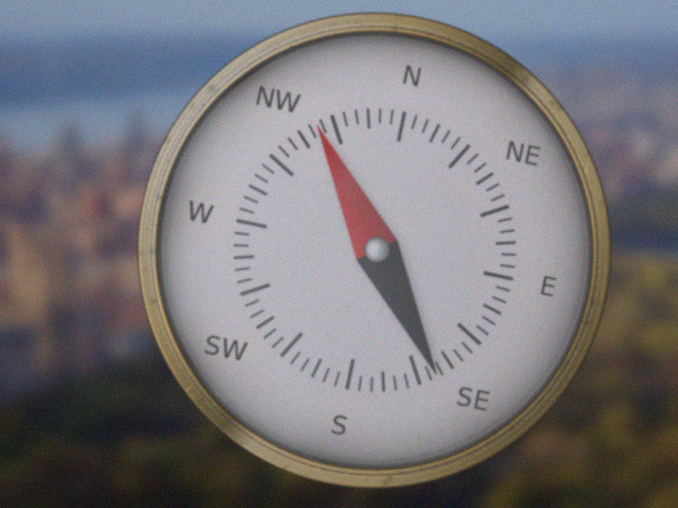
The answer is 322.5 °
